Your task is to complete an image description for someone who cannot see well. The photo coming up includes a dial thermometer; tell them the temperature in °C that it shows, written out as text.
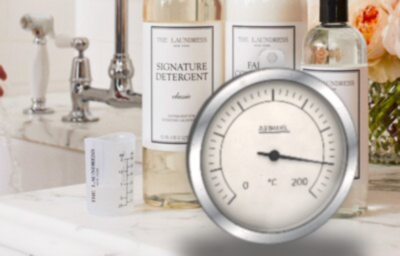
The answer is 175 °C
